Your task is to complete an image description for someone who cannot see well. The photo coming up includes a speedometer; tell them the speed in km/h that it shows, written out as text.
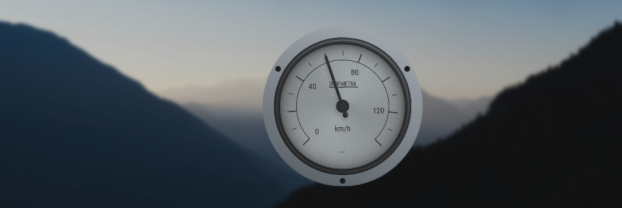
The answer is 60 km/h
